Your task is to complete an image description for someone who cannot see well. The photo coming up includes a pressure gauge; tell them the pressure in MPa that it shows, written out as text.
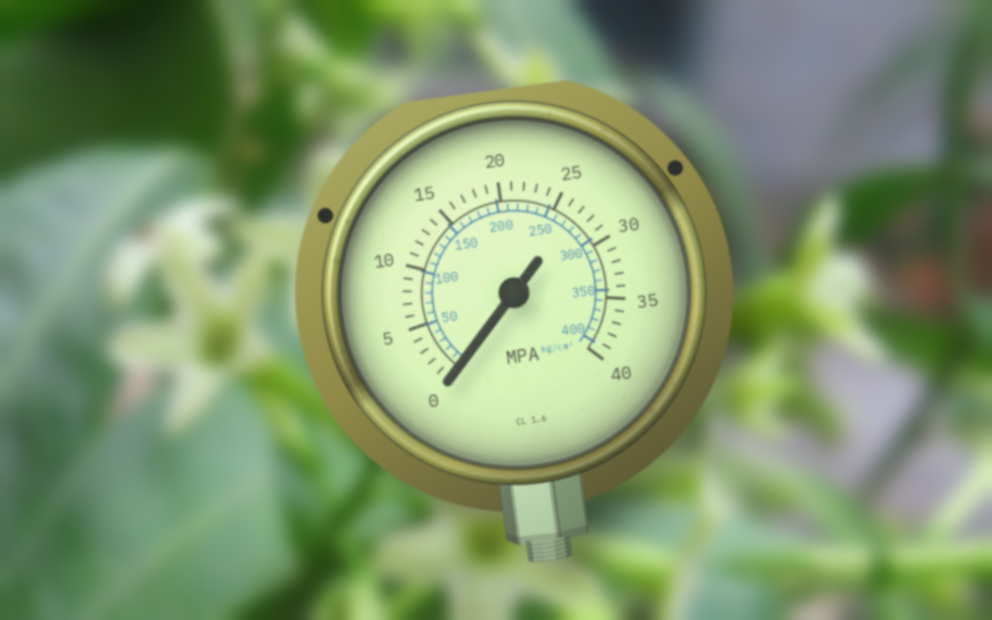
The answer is 0 MPa
